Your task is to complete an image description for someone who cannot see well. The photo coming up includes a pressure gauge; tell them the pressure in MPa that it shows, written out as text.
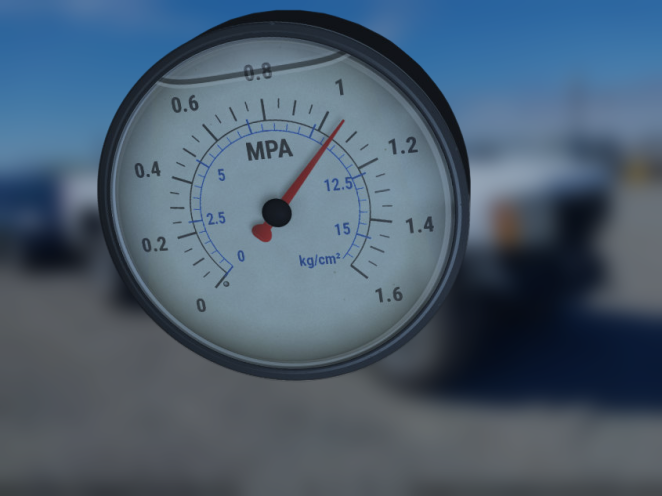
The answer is 1.05 MPa
